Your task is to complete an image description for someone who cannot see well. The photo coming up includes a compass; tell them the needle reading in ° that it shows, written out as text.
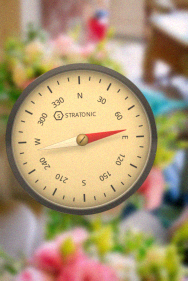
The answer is 80 °
